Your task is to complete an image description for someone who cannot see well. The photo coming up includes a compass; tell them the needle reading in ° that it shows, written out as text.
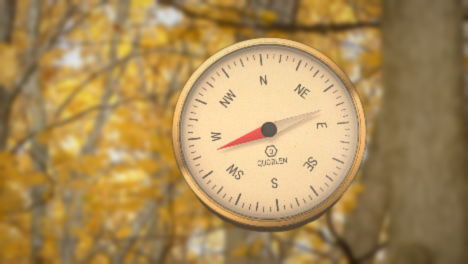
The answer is 255 °
